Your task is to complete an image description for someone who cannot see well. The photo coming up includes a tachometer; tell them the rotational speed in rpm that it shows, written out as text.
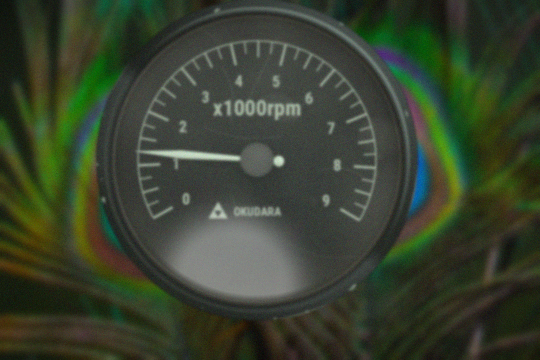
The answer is 1250 rpm
